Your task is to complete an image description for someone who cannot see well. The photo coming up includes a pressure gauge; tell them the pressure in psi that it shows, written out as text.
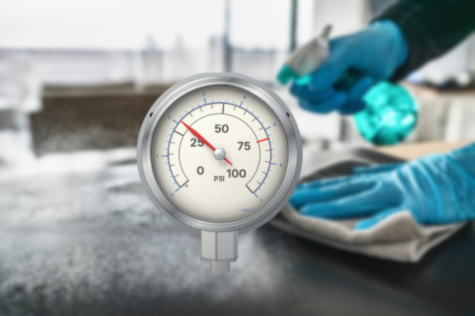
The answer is 30 psi
